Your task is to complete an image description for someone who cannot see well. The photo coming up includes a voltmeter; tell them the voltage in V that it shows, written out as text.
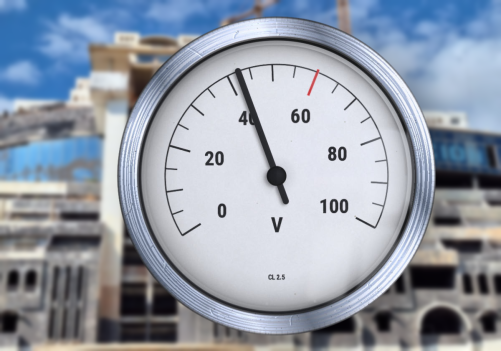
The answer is 42.5 V
